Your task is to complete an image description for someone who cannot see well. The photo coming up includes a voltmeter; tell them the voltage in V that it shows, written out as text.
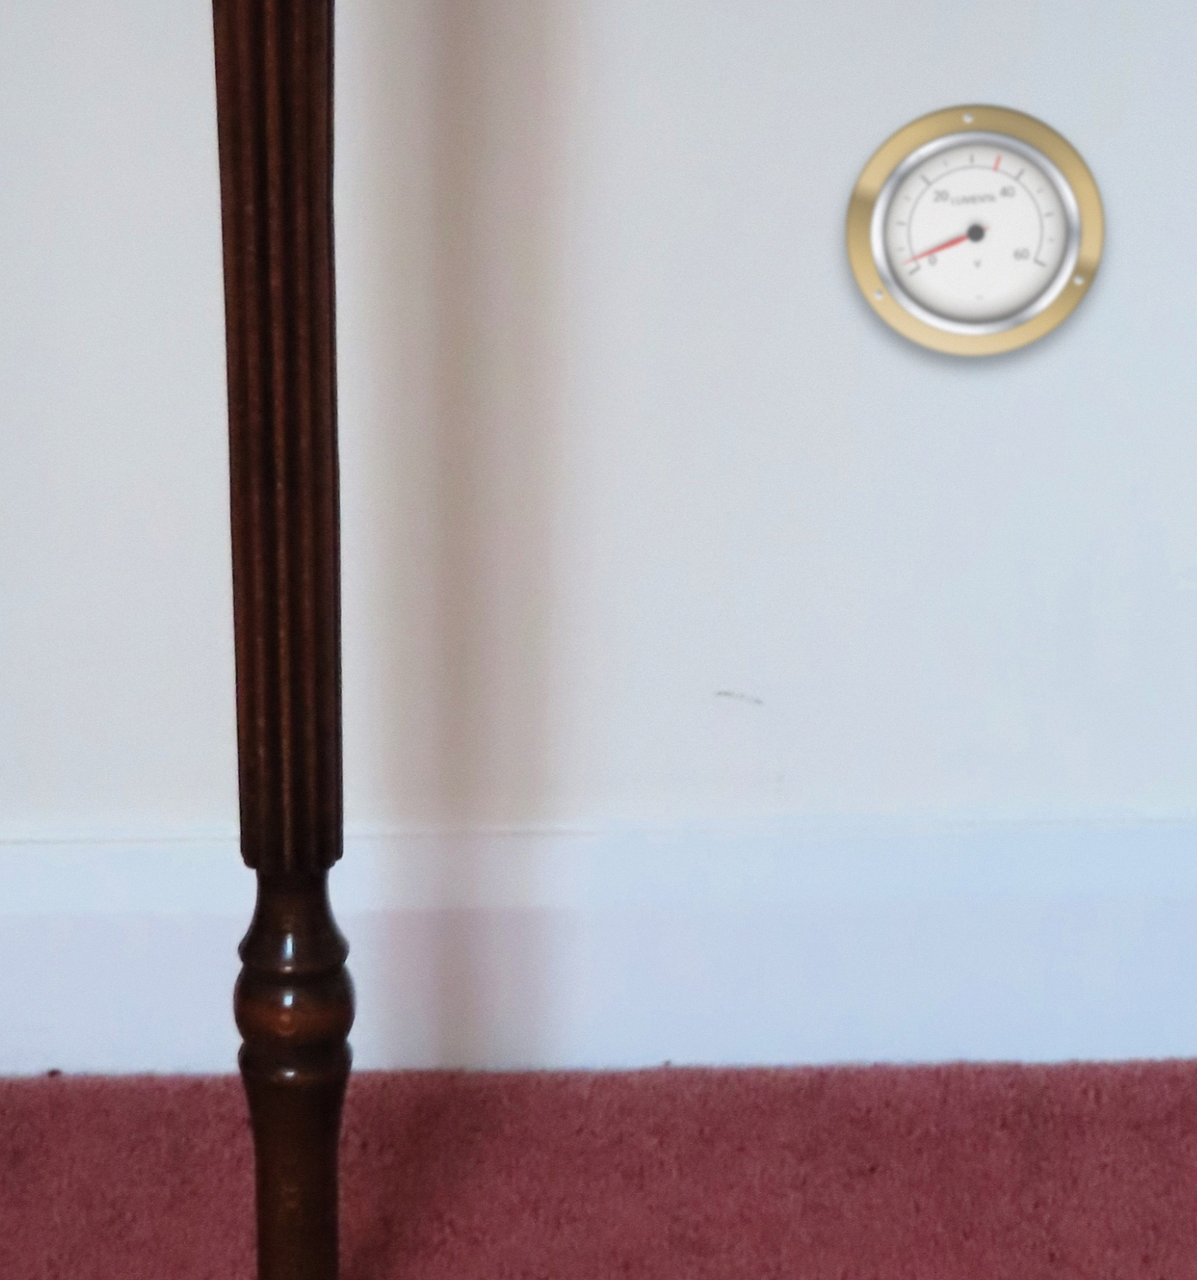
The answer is 2.5 V
